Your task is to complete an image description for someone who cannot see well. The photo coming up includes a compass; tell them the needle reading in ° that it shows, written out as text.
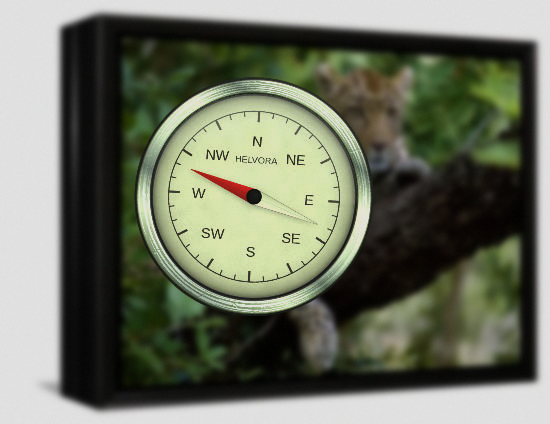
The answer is 290 °
